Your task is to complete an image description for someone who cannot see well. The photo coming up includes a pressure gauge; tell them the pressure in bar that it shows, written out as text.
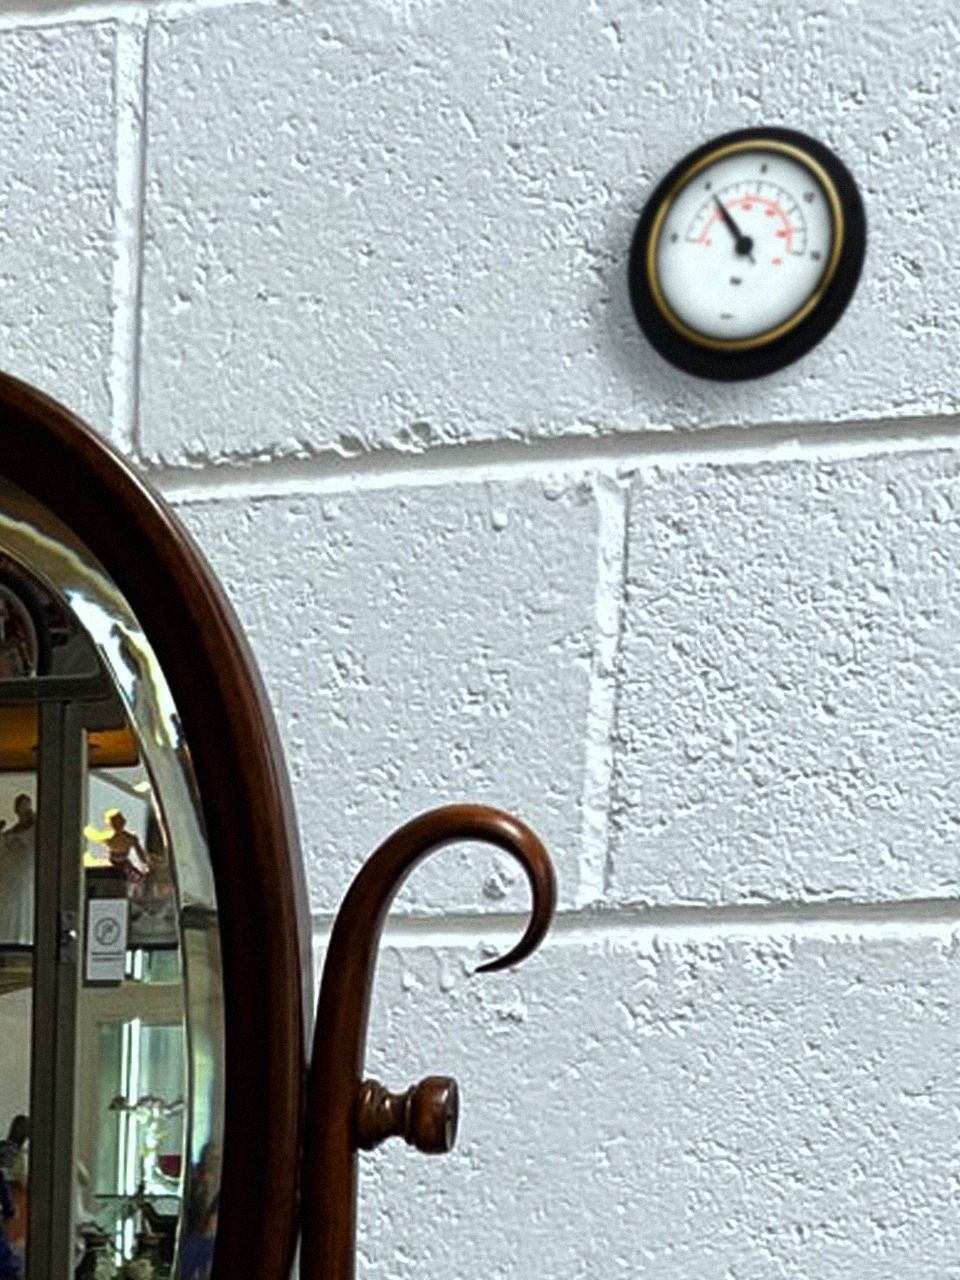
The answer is 4 bar
